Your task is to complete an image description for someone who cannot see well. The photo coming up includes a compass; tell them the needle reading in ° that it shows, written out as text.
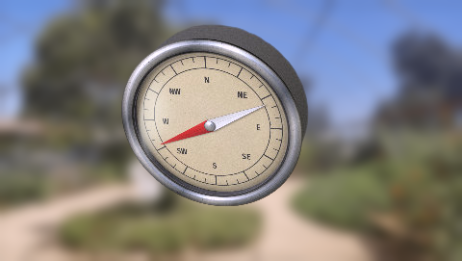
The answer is 245 °
